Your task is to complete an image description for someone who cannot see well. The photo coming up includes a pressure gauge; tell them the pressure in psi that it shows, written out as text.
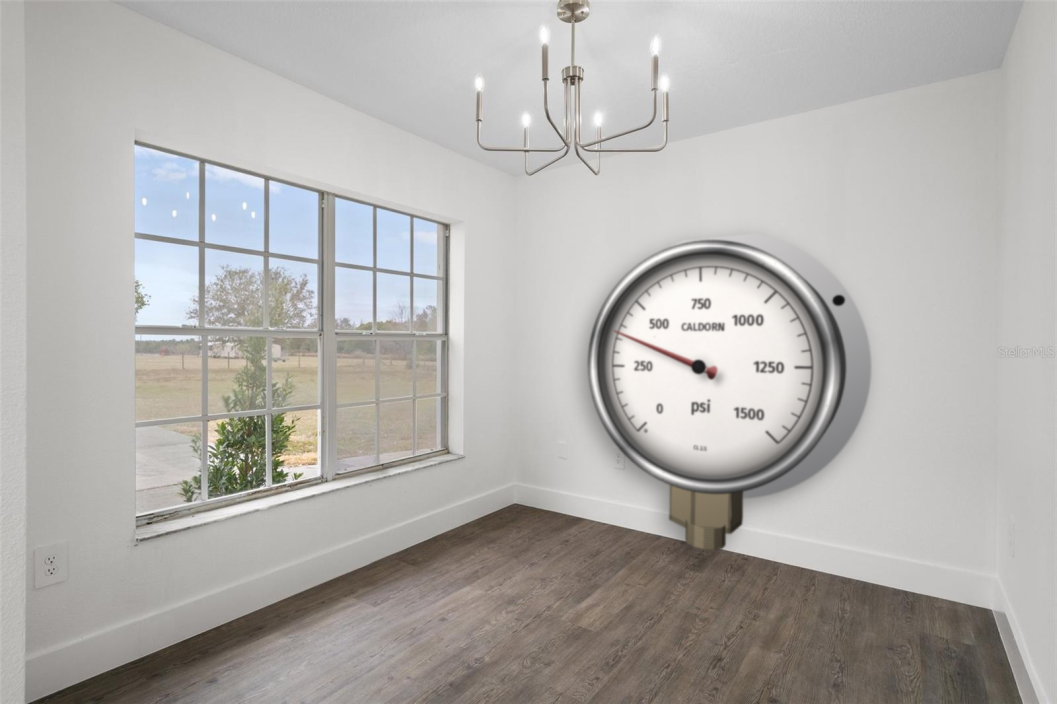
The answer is 375 psi
